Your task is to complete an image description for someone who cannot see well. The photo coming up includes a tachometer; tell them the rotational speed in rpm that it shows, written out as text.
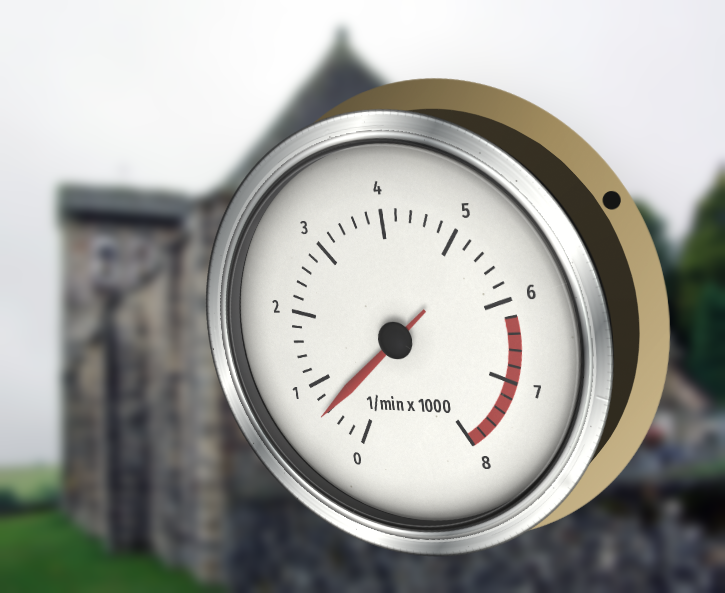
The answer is 600 rpm
